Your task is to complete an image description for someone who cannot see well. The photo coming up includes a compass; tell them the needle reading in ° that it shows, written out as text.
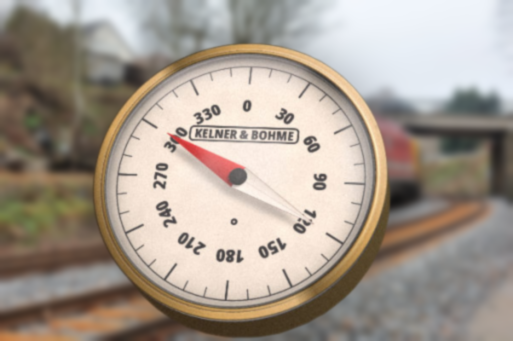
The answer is 300 °
